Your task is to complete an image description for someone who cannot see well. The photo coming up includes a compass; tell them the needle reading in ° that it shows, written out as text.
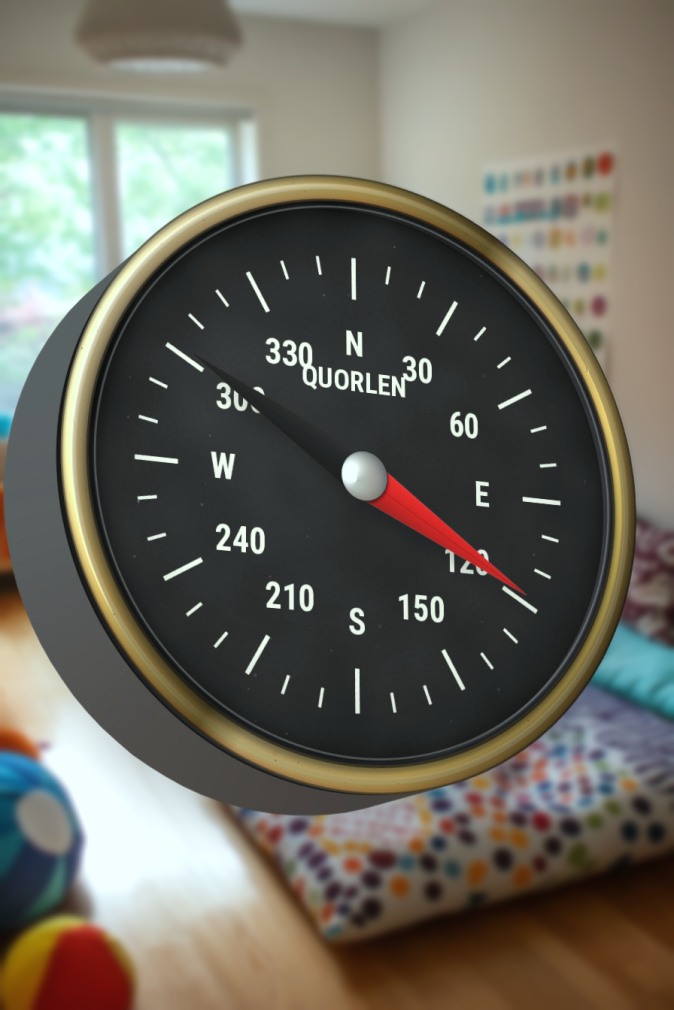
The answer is 120 °
